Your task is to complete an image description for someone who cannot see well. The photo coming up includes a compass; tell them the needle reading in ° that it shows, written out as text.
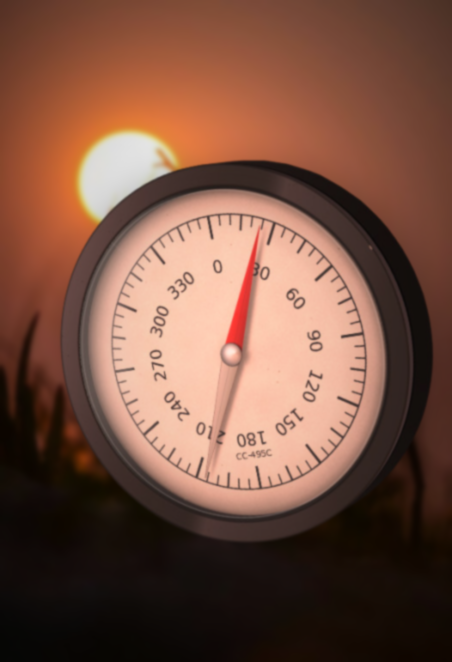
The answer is 25 °
